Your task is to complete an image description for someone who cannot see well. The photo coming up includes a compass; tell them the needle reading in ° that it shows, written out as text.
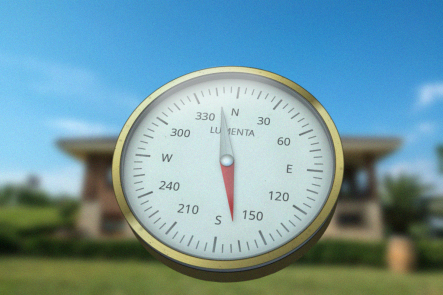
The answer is 167.5 °
